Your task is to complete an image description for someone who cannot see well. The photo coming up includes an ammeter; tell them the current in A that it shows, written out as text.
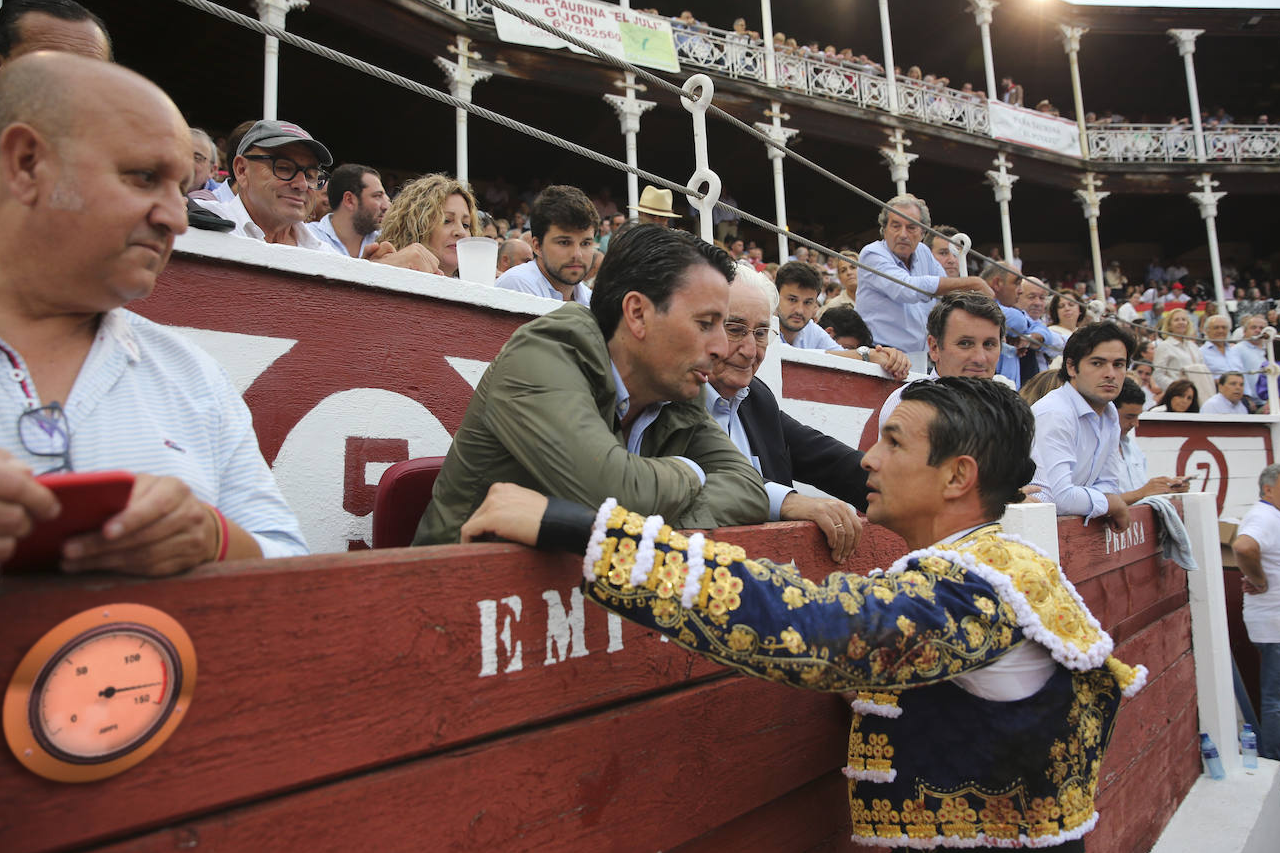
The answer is 135 A
